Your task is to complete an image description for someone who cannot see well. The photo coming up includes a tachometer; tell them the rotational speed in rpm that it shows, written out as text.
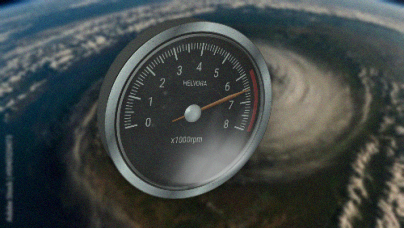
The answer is 6500 rpm
